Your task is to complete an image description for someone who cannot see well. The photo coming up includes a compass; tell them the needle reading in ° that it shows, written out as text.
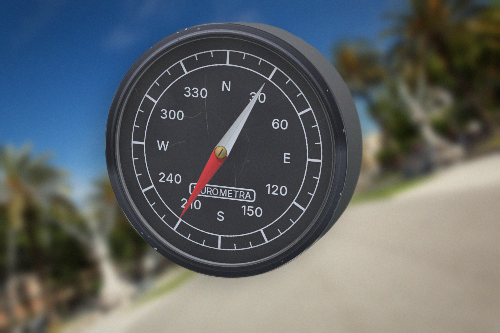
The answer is 210 °
